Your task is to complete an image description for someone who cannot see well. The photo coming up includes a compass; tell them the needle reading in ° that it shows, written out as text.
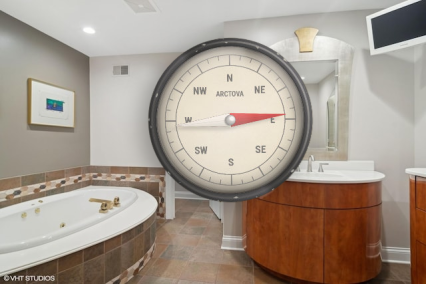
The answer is 85 °
